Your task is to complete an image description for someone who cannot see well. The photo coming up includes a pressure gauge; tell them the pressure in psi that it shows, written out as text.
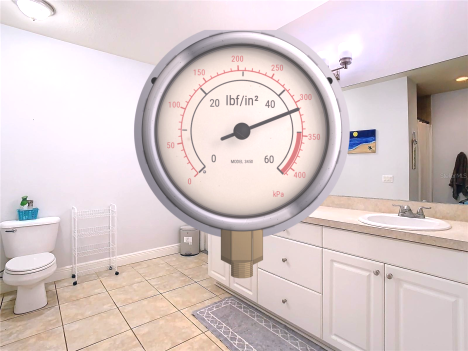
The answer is 45 psi
